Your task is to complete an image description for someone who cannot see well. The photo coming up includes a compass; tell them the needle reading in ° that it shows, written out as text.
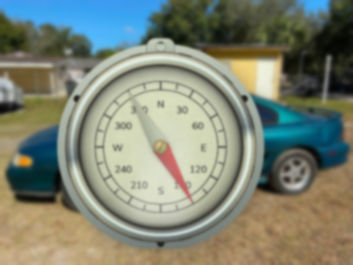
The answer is 150 °
